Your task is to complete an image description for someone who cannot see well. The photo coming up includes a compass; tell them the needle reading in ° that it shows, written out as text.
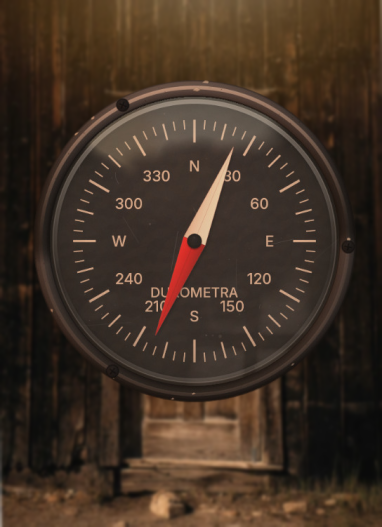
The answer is 202.5 °
